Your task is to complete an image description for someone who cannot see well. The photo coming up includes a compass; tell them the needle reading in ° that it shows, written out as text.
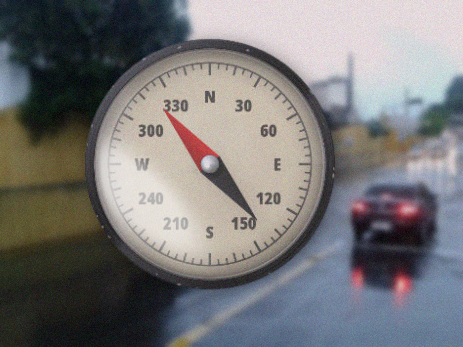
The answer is 320 °
